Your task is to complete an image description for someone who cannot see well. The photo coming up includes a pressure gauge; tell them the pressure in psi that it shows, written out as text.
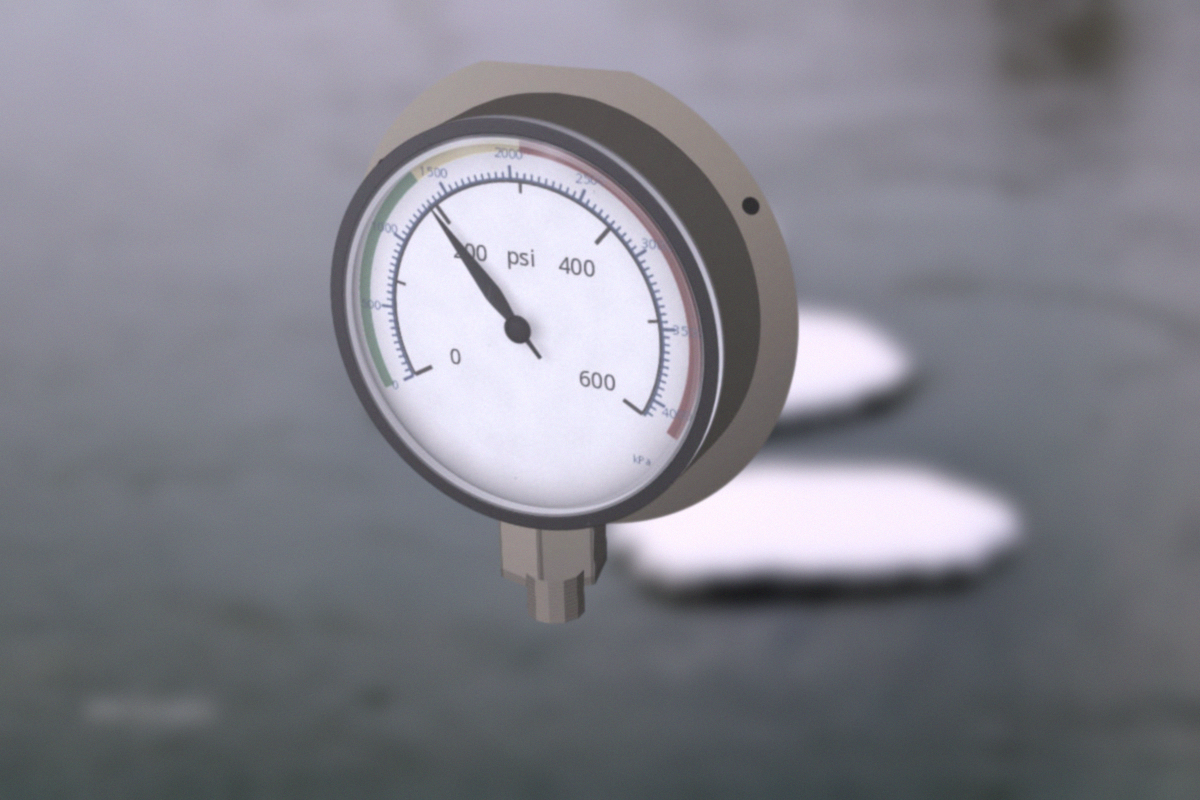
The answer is 200 psi
